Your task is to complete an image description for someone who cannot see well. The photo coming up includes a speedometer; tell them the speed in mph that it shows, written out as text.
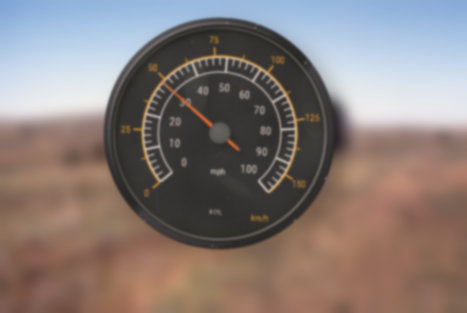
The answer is 30 mph
